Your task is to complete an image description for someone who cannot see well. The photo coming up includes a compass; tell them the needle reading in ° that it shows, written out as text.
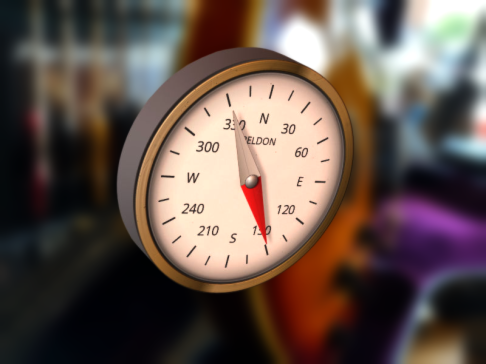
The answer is 150 °
